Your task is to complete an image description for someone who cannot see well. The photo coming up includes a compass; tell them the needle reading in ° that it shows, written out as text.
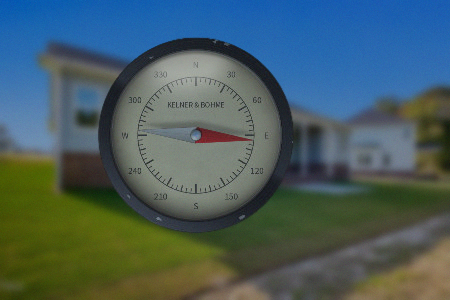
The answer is 95 °
